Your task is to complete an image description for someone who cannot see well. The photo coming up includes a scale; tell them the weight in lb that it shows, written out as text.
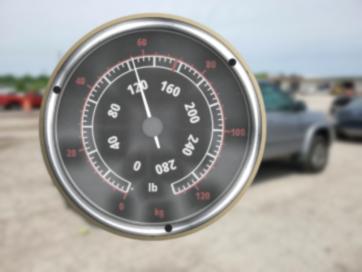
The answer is 124 lb
